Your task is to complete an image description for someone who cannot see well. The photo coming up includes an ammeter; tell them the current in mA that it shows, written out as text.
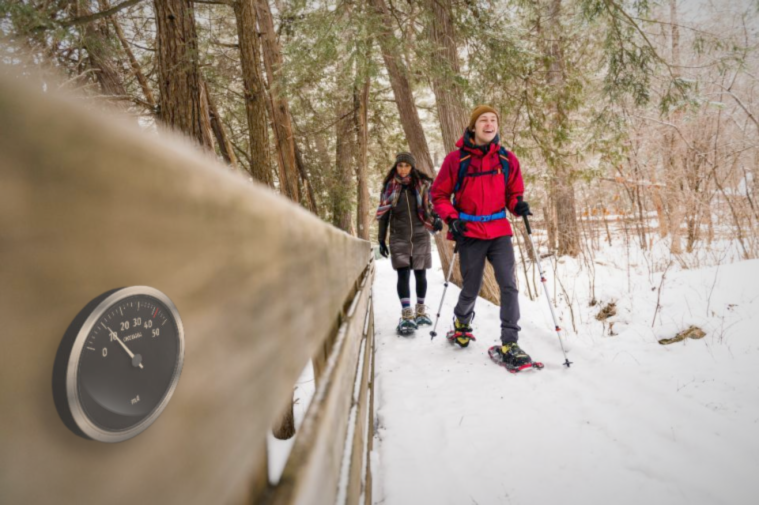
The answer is 10 mA
